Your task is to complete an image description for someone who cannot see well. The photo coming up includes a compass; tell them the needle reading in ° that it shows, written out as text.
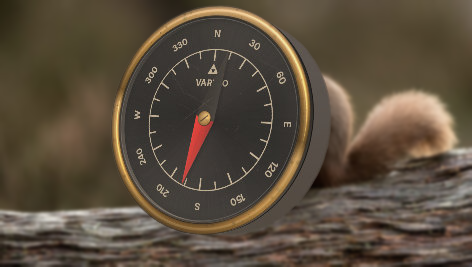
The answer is 195 °
